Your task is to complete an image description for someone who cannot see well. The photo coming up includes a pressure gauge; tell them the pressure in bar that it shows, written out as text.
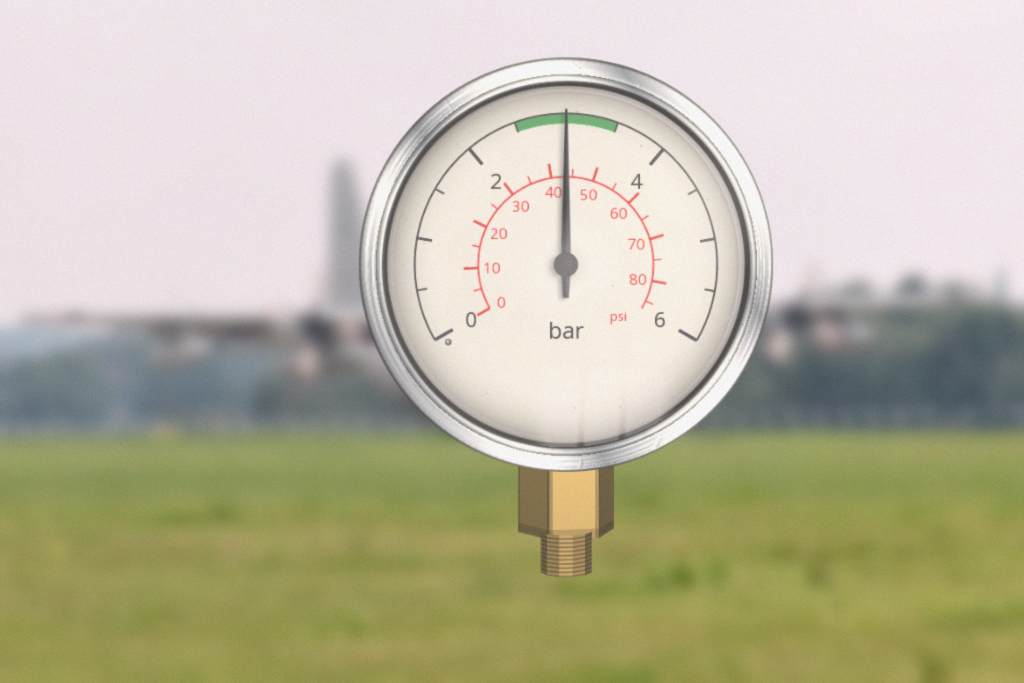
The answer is 3 bar
